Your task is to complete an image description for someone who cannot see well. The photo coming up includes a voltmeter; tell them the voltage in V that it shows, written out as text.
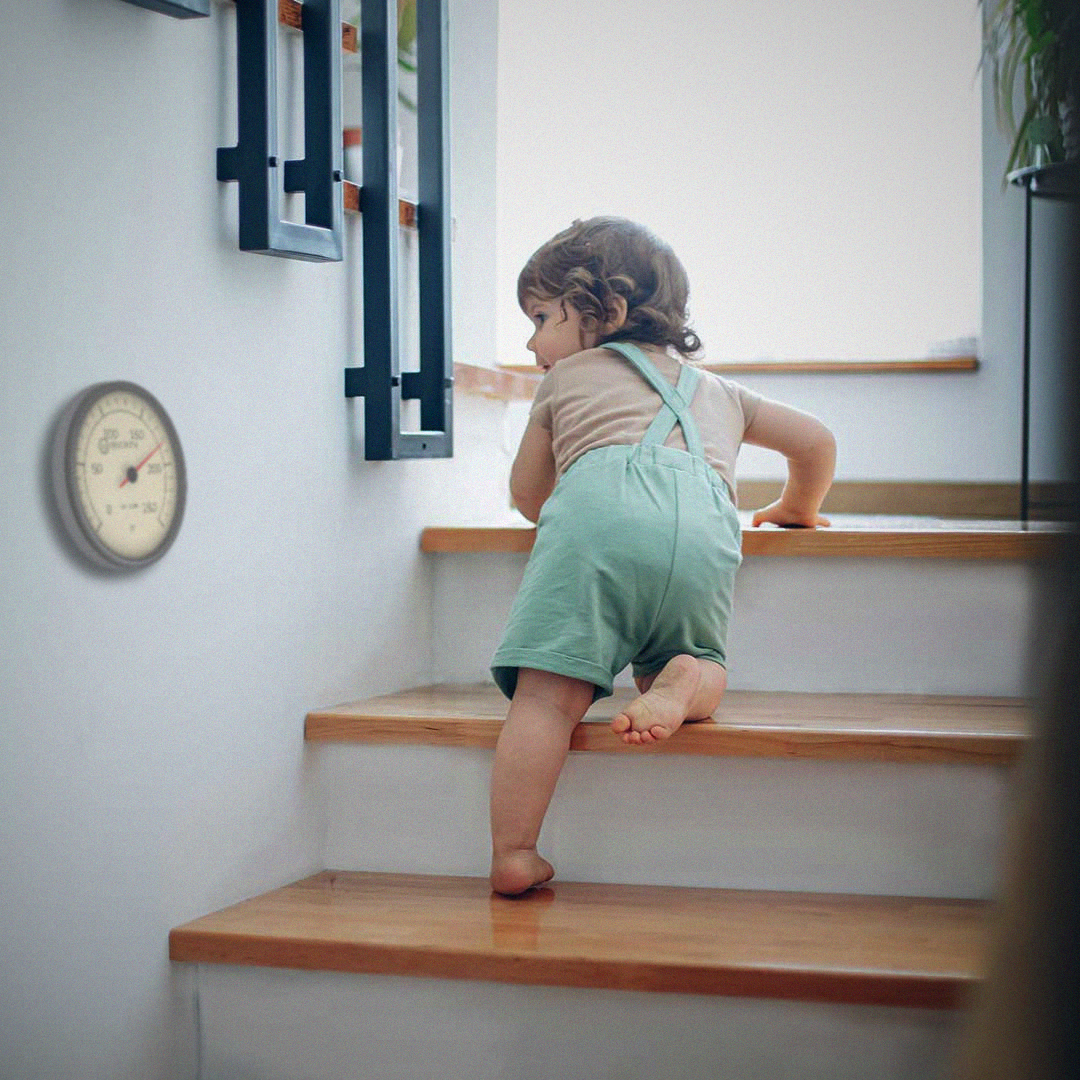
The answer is 180 V
